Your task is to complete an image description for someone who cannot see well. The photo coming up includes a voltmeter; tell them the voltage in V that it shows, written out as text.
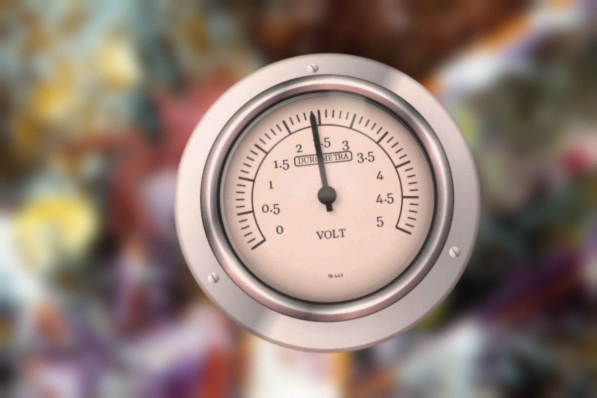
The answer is 2.4 V
